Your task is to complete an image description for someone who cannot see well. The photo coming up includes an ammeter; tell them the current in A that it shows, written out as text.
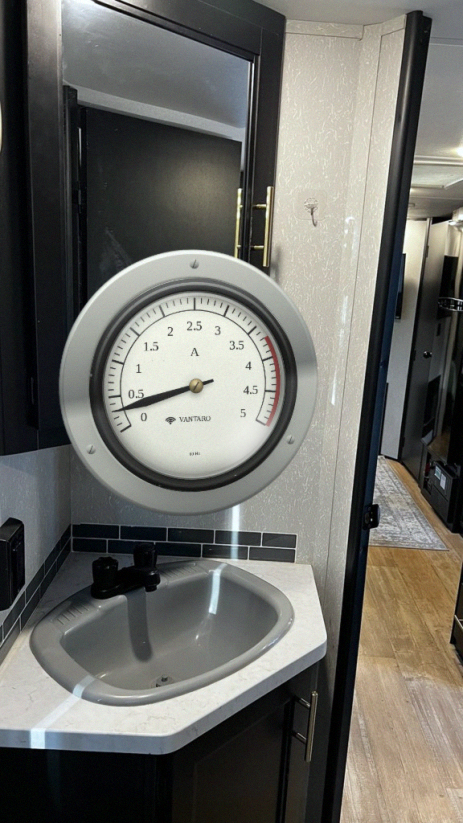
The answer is 0.3 A
